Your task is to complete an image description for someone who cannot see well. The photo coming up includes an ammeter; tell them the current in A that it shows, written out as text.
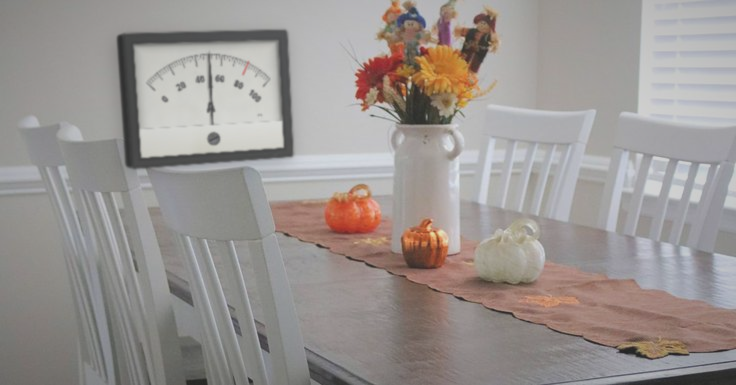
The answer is 50 A
